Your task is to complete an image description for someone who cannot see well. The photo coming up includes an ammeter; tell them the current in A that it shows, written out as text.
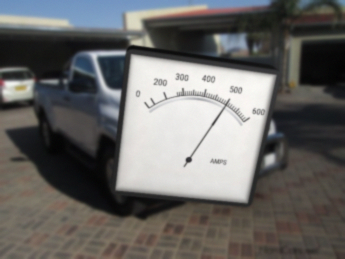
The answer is 500 A
